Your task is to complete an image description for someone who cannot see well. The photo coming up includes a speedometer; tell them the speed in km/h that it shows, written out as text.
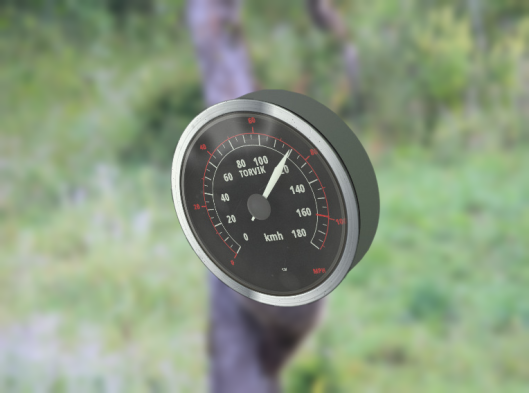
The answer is 120 km/h
